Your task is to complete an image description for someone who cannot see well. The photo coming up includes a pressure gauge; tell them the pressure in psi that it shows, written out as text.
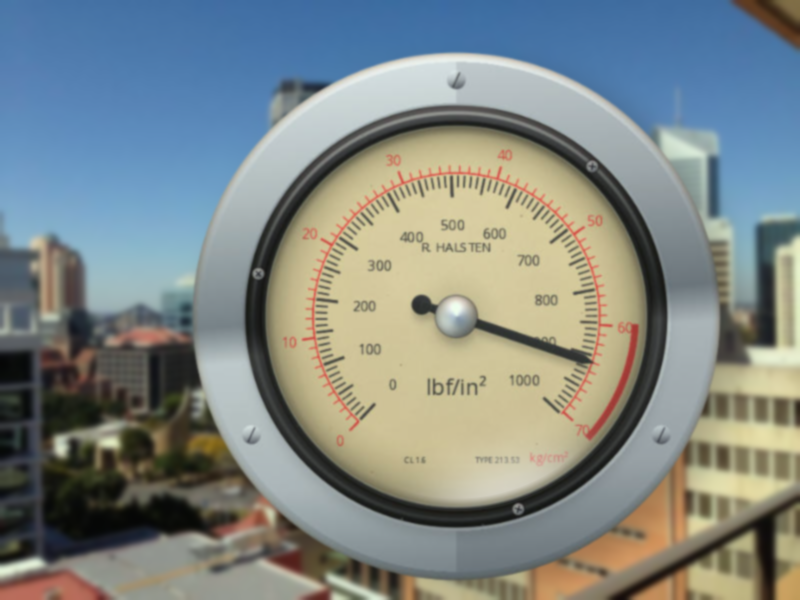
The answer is 910 psi
